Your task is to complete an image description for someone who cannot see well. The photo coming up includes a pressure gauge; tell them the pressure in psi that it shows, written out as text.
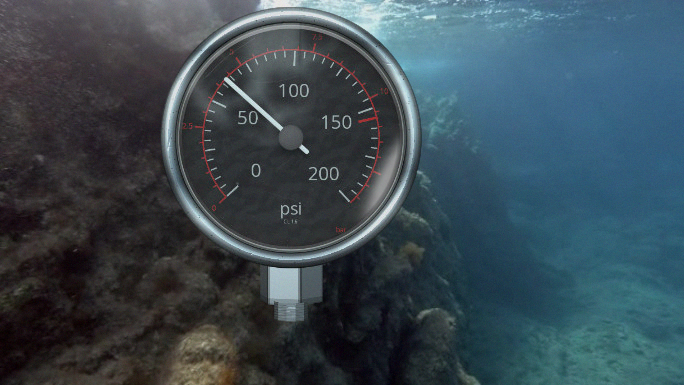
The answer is 62.5 psi
